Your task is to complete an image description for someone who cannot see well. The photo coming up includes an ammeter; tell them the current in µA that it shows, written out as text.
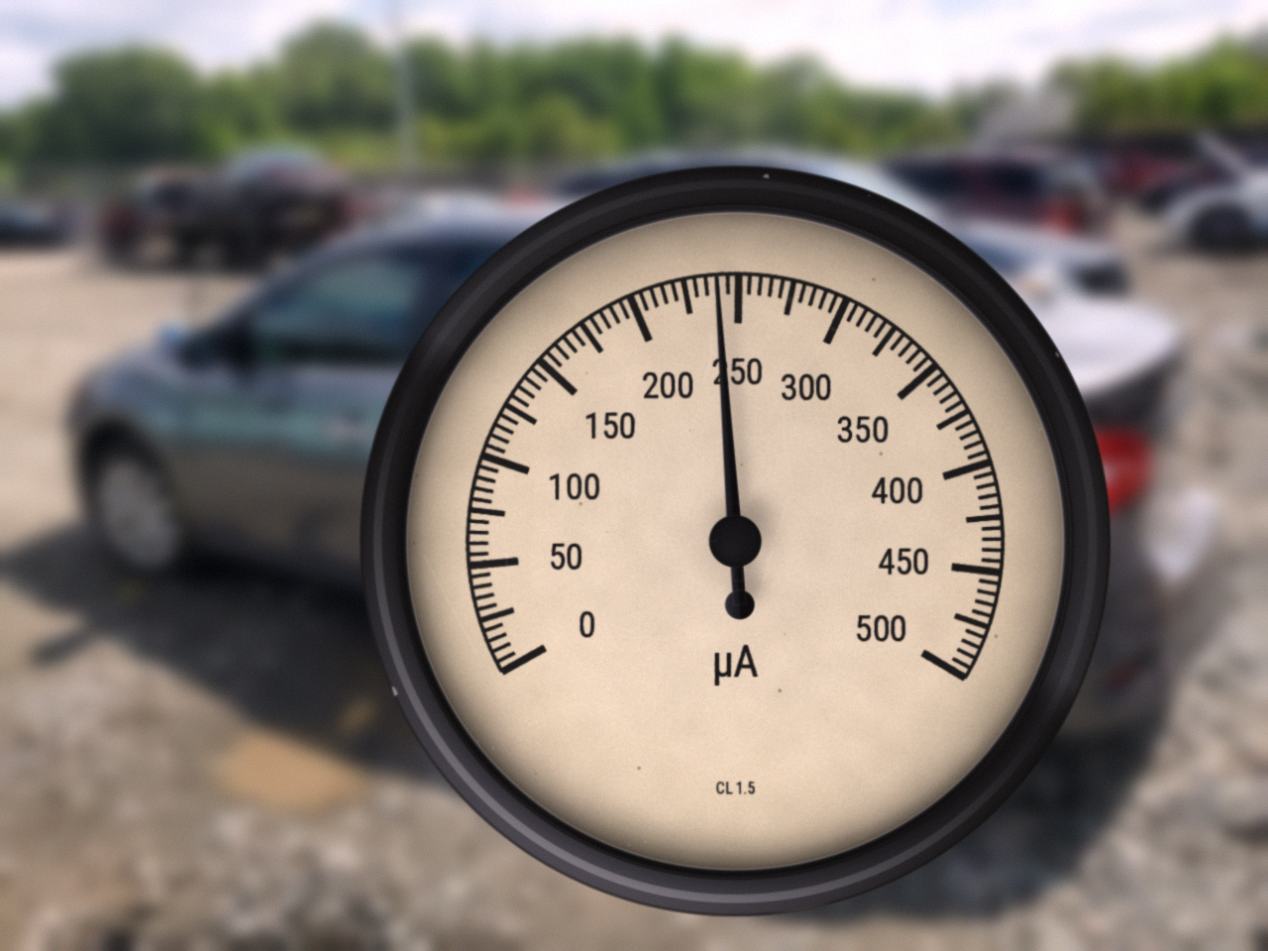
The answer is 240 µA
